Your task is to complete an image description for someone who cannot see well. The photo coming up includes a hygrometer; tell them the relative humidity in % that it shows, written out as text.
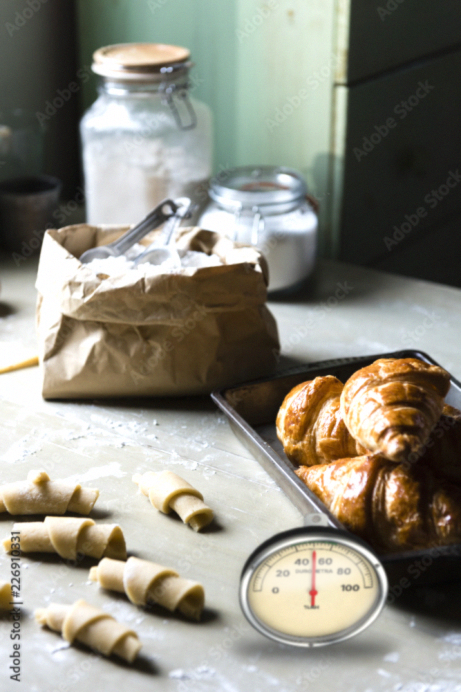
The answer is 50 %
